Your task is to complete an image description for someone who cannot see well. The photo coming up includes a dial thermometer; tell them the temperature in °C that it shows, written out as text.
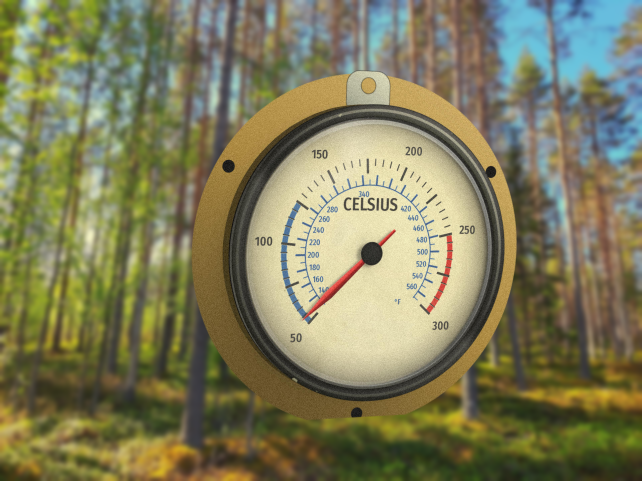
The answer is 55 °C
